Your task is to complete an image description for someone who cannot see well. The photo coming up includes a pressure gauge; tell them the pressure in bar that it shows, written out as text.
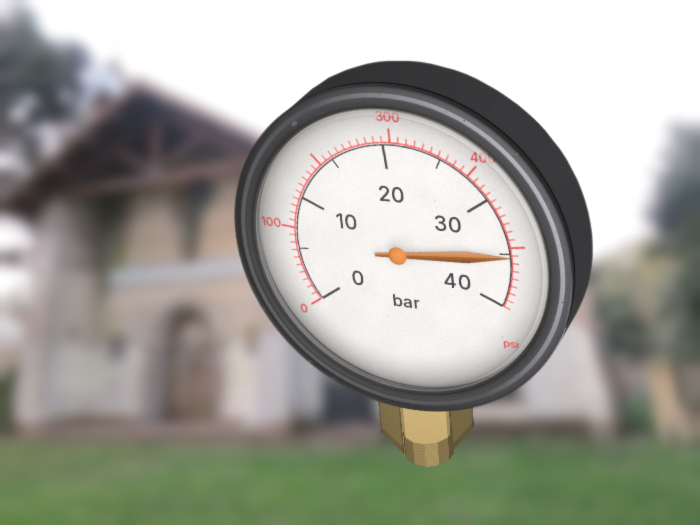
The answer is 35 bar
